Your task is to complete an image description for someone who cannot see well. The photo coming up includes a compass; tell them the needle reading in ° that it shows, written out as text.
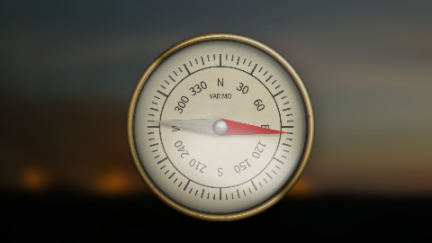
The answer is 95 °
